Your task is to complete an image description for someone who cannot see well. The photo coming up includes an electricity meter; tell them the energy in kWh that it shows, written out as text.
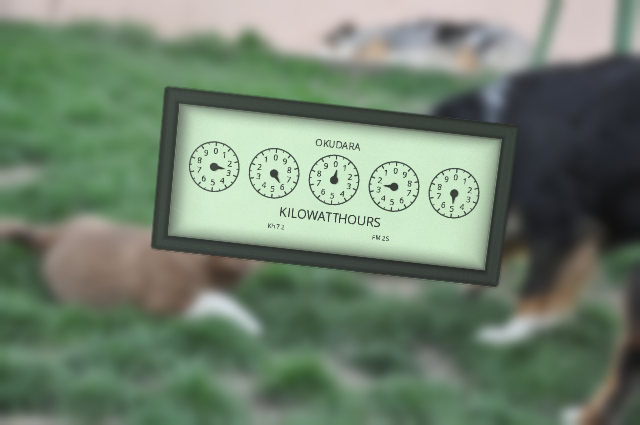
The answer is 26025 kWh
